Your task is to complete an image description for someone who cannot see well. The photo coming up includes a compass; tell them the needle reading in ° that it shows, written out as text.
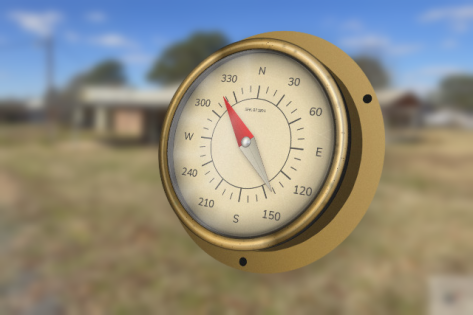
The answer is 320 °
